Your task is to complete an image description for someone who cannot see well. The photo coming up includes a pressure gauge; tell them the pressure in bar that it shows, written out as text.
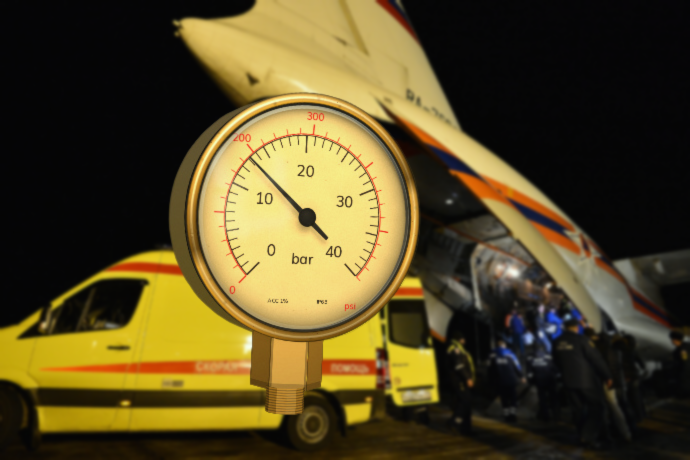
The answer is 13 bar
